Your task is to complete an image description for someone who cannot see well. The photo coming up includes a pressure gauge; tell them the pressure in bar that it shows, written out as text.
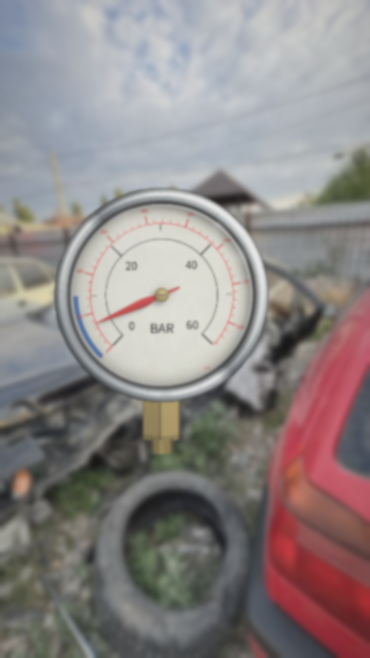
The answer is 5 bar
